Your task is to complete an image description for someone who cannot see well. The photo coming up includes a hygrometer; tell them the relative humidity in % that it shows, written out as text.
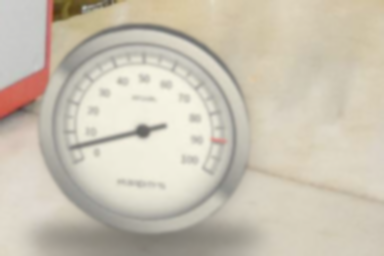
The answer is 5 %
